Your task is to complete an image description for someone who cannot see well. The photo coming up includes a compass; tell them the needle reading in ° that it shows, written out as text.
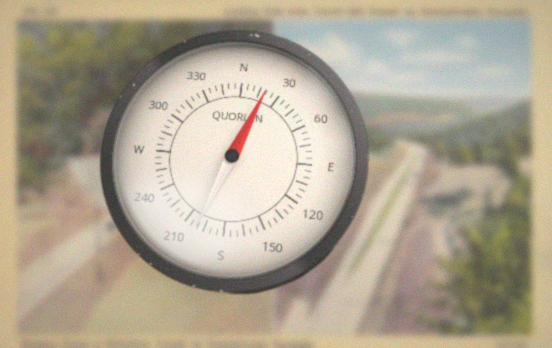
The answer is 20 °
